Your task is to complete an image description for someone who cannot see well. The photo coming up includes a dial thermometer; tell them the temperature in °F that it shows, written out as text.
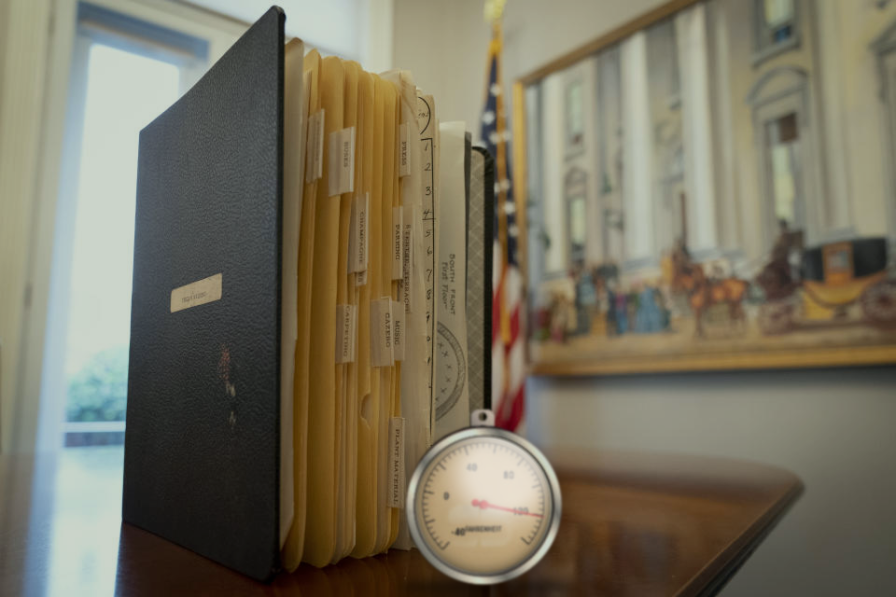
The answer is 120 °F
